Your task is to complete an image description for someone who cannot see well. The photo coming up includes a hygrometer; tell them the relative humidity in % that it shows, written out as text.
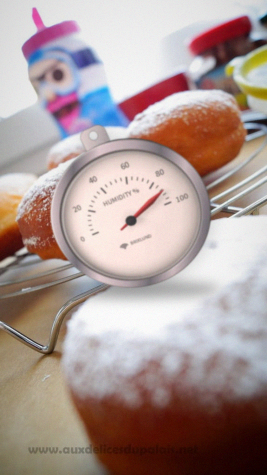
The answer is 88 %
